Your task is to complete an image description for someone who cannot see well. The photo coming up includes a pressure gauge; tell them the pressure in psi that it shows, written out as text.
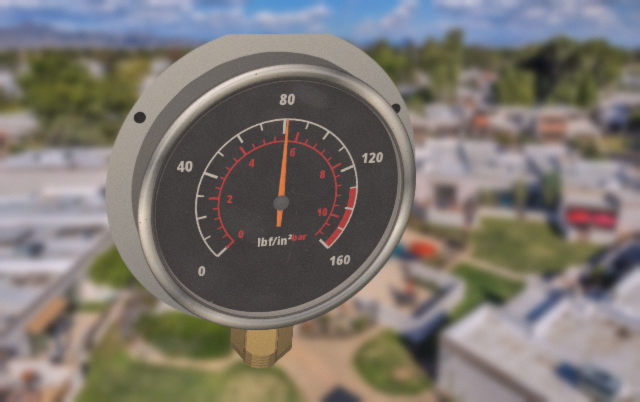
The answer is 80 psi
